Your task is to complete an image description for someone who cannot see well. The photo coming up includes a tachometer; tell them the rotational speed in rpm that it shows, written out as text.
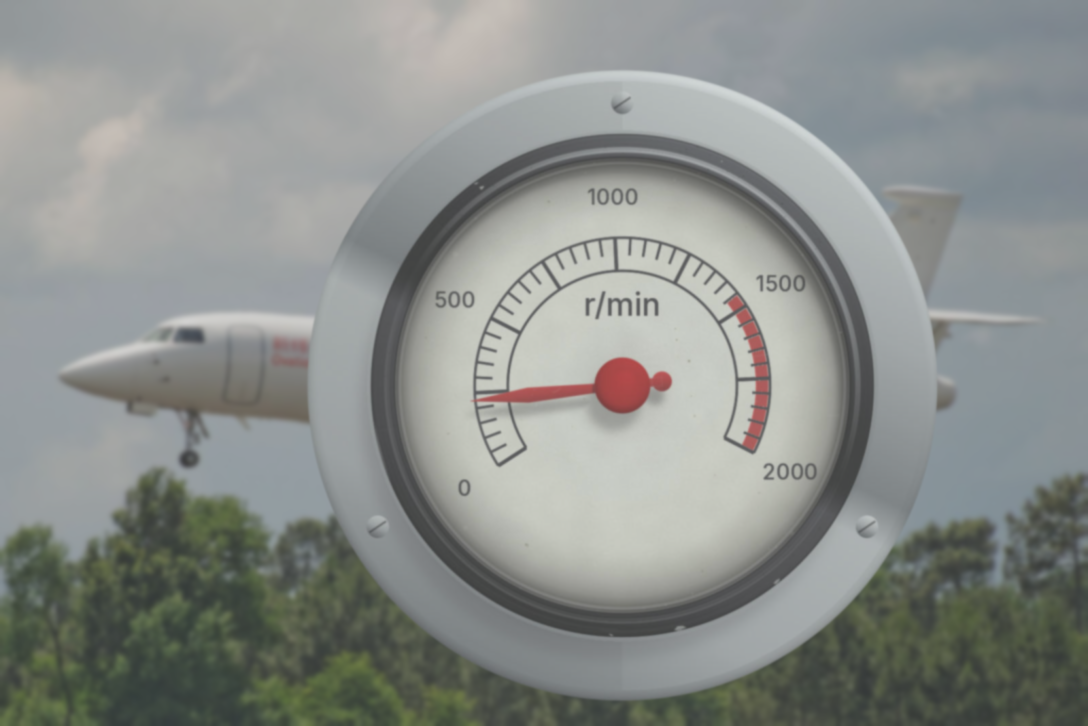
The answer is 225 rpm
